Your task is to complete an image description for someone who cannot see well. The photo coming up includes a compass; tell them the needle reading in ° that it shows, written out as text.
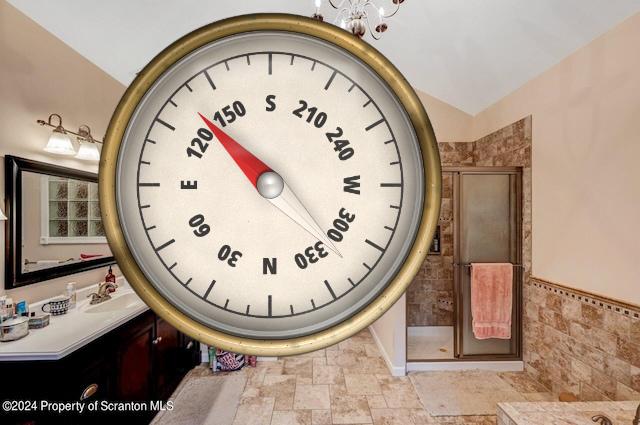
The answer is 135 °
